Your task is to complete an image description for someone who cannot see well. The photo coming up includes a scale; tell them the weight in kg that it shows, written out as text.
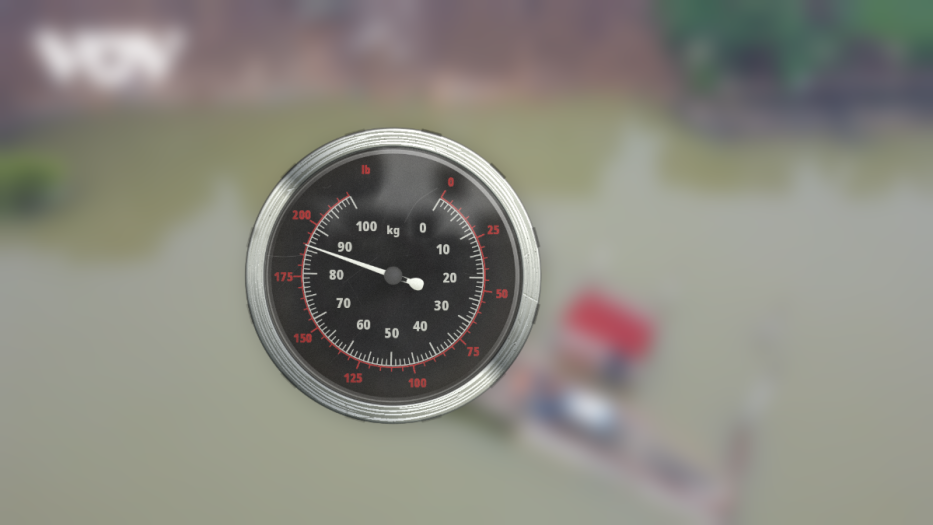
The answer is 86 kg
